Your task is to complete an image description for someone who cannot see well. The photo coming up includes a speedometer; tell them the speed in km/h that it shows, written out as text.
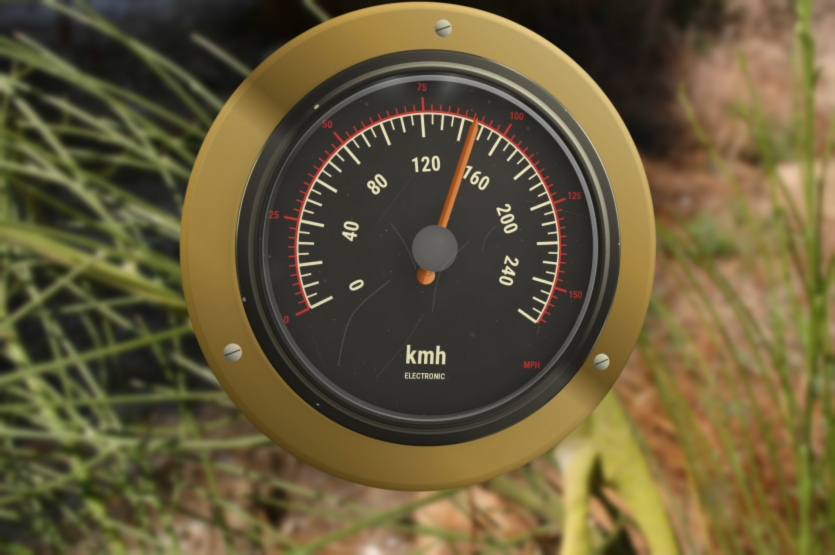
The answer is 145 km/h
